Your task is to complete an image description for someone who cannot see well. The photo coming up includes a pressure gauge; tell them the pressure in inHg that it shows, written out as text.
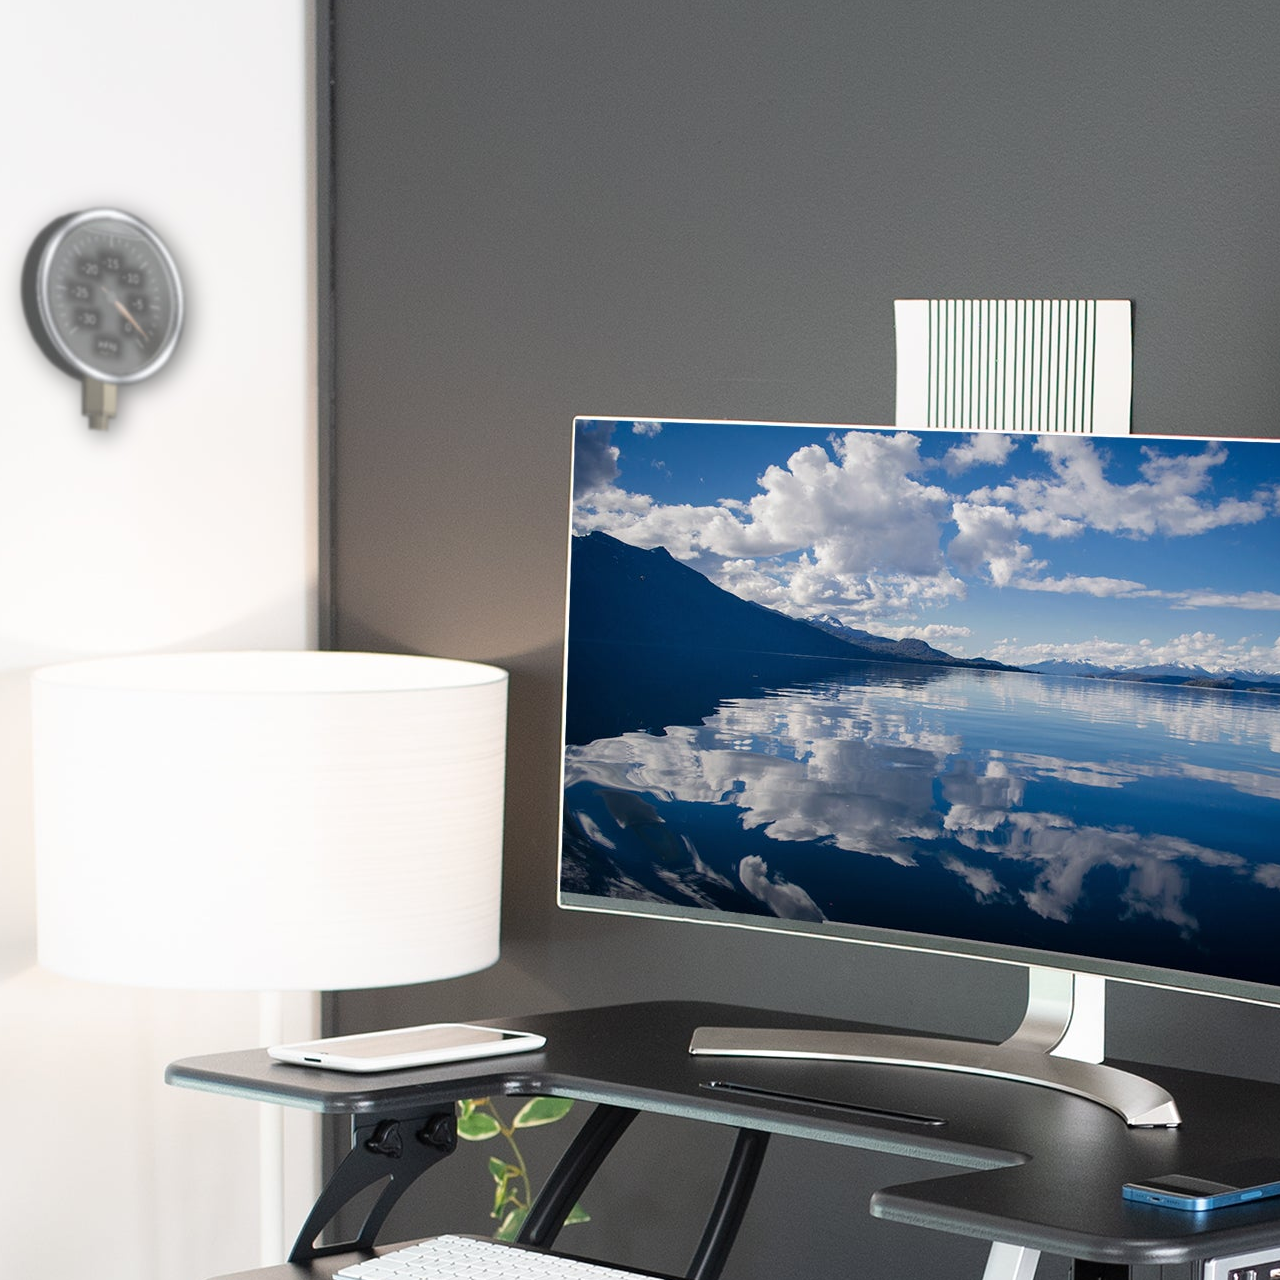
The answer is -1 inHg
